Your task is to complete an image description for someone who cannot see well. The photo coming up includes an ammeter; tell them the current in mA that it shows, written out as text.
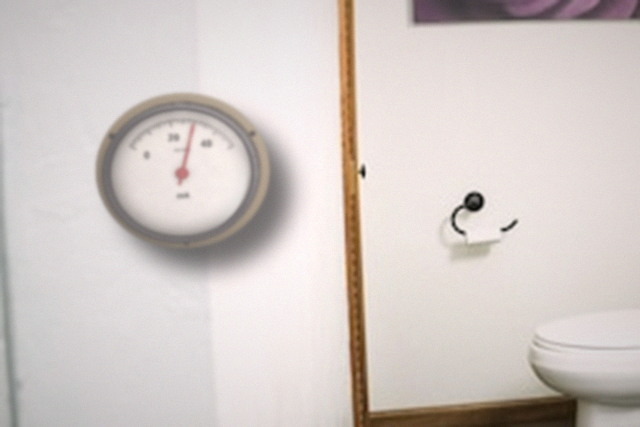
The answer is 30 mA
